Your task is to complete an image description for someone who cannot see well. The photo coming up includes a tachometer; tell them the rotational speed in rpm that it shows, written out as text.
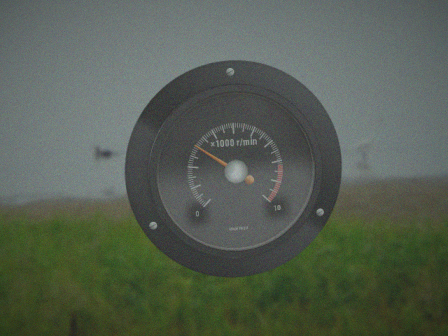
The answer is 3000 rpm
